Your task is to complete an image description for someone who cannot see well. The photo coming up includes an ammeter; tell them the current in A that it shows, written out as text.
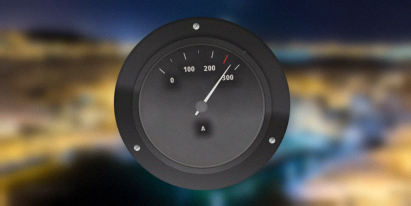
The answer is 275 A
